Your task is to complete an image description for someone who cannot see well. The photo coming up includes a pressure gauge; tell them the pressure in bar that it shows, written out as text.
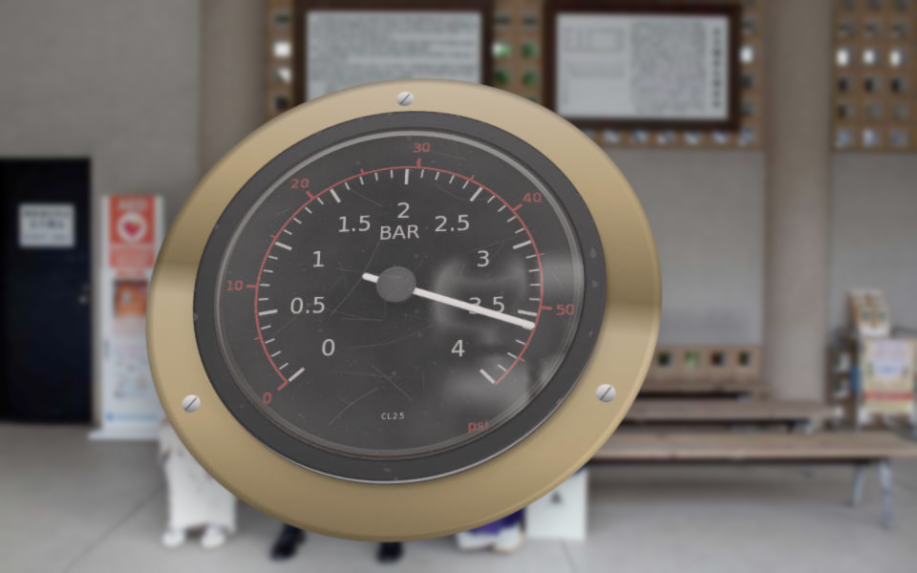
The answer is 3.6 bar
